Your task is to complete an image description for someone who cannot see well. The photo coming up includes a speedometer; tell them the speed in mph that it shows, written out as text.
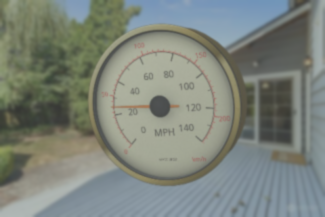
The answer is 25 mph
